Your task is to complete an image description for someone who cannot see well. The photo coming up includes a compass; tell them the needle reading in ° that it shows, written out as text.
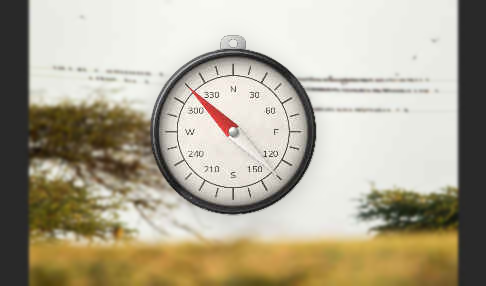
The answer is 315 °
